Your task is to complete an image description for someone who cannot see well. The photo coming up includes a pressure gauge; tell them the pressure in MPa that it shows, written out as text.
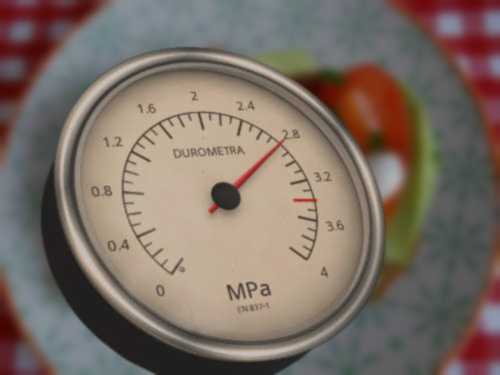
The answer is 2.8 MPa
